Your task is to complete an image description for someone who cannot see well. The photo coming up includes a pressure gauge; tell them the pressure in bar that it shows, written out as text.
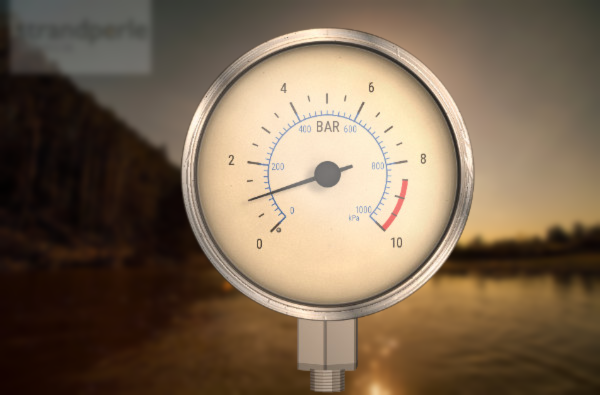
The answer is 1 bar
